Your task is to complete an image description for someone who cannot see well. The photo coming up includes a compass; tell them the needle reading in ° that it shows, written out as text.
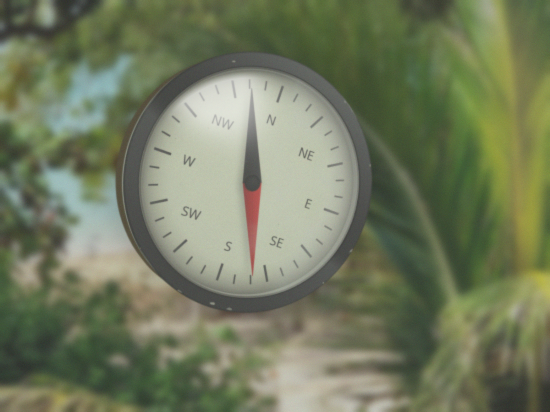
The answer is 160 °
